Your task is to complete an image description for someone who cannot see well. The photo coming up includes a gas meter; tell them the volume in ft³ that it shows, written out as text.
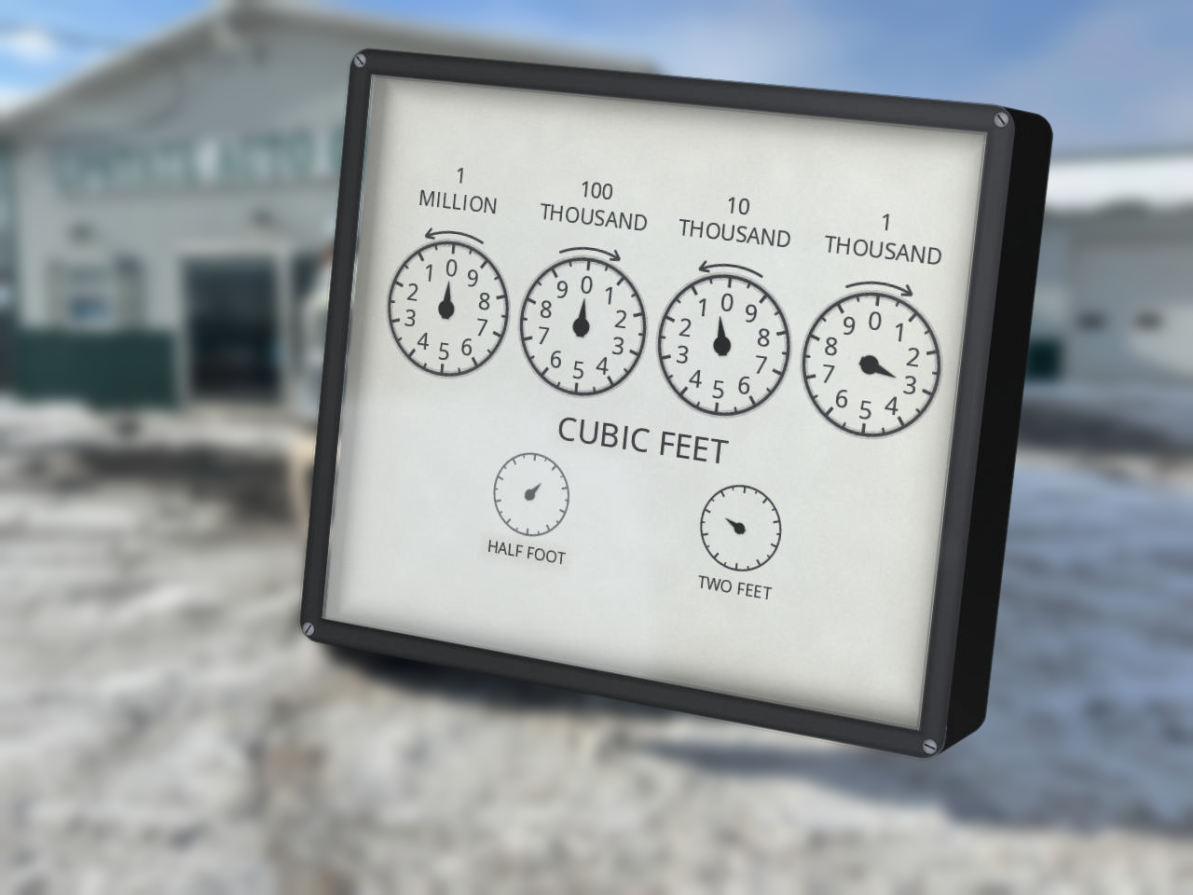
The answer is 300 ft³
